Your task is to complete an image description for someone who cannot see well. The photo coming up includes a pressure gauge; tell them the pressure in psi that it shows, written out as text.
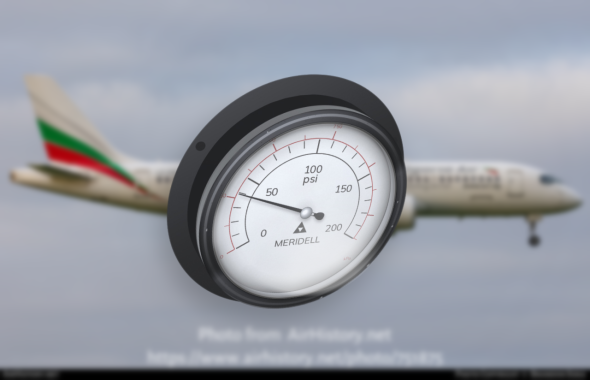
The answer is 40 psi
